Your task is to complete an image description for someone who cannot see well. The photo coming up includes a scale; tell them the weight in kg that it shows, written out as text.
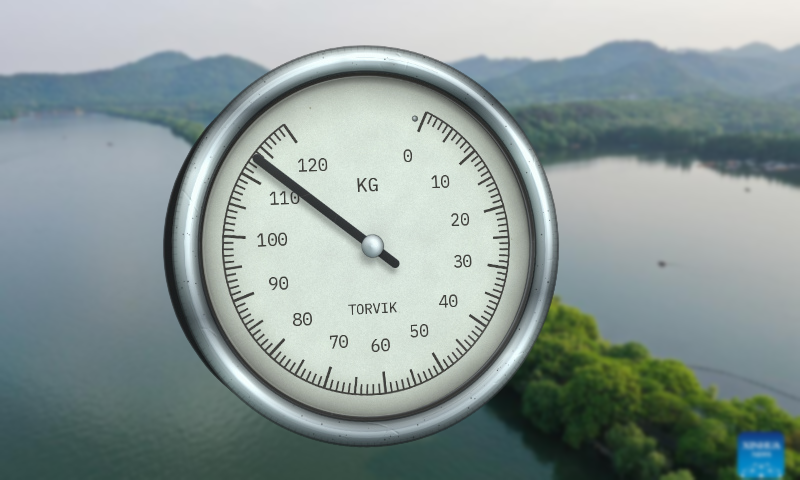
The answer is 113 kg
